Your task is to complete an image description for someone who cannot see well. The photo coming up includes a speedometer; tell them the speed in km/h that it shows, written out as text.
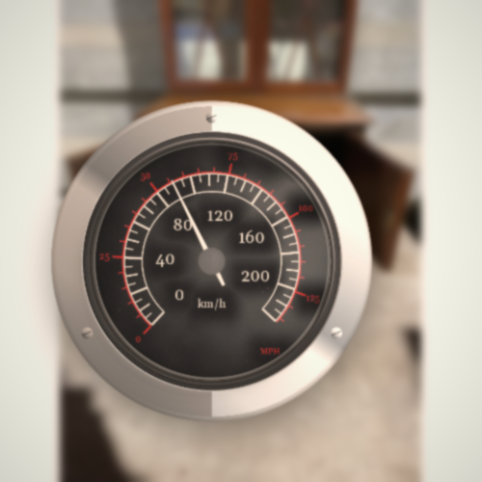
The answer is 90 km/h
